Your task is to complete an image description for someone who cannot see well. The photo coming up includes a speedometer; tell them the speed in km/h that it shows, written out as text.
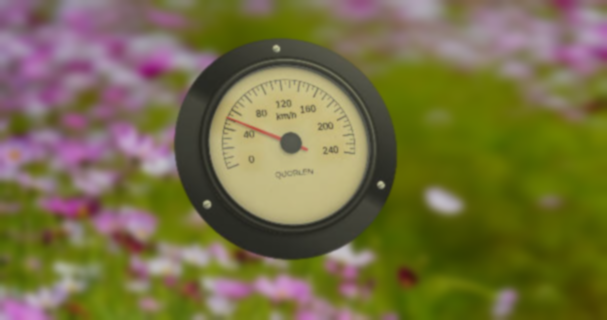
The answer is 50 km/h
